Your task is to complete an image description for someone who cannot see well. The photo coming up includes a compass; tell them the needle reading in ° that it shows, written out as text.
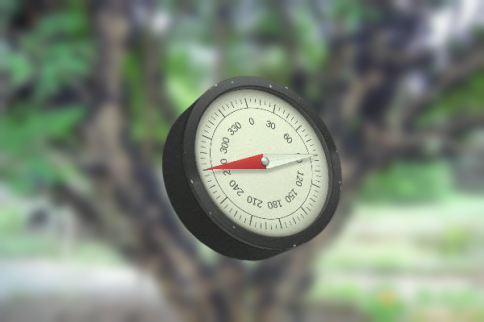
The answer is 270 °
